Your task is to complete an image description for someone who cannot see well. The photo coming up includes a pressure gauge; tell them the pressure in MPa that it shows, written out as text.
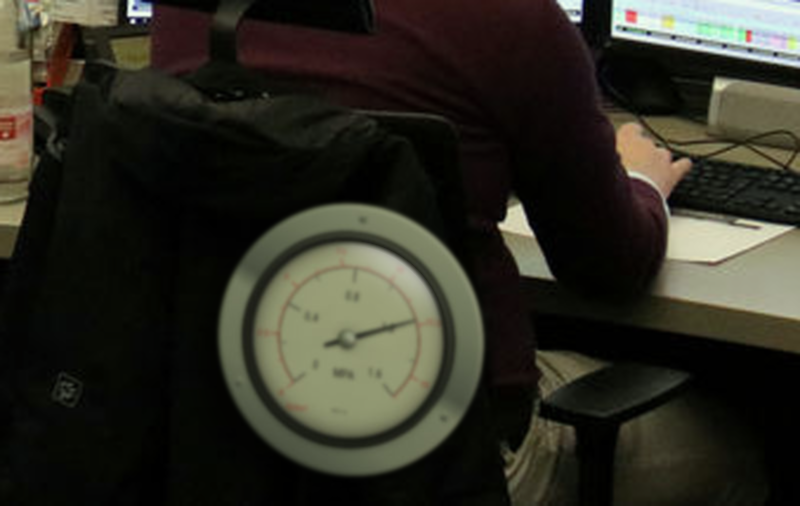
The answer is 1.2 MPa
